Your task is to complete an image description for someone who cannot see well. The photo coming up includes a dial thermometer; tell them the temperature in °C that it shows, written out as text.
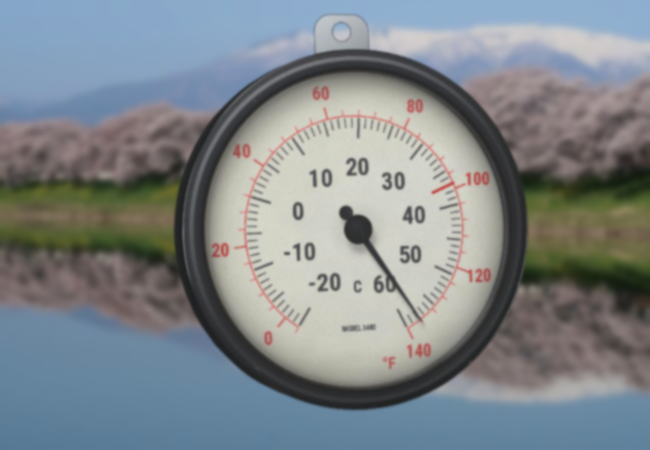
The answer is 58 °C
